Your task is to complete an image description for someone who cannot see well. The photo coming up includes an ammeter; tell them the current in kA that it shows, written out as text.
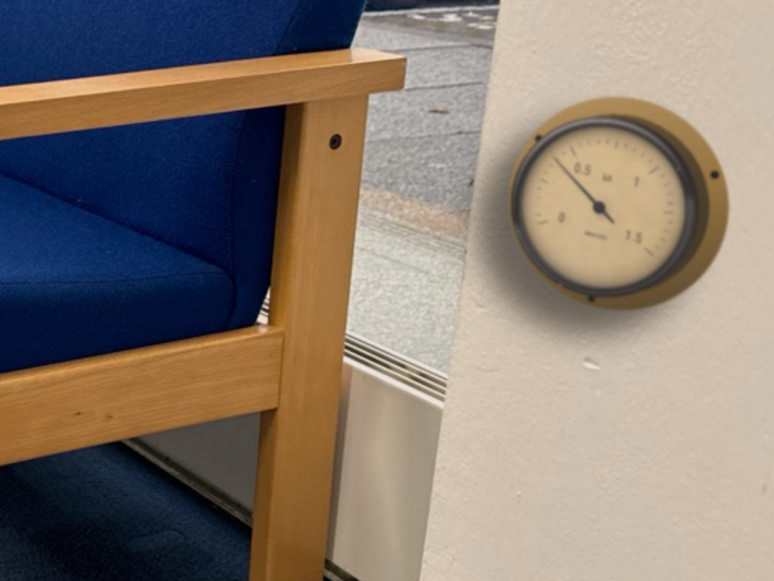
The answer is 0.4 kA
